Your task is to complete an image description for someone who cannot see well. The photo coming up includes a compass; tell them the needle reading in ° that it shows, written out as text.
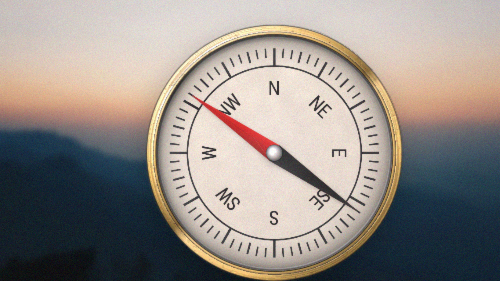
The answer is 305 °
